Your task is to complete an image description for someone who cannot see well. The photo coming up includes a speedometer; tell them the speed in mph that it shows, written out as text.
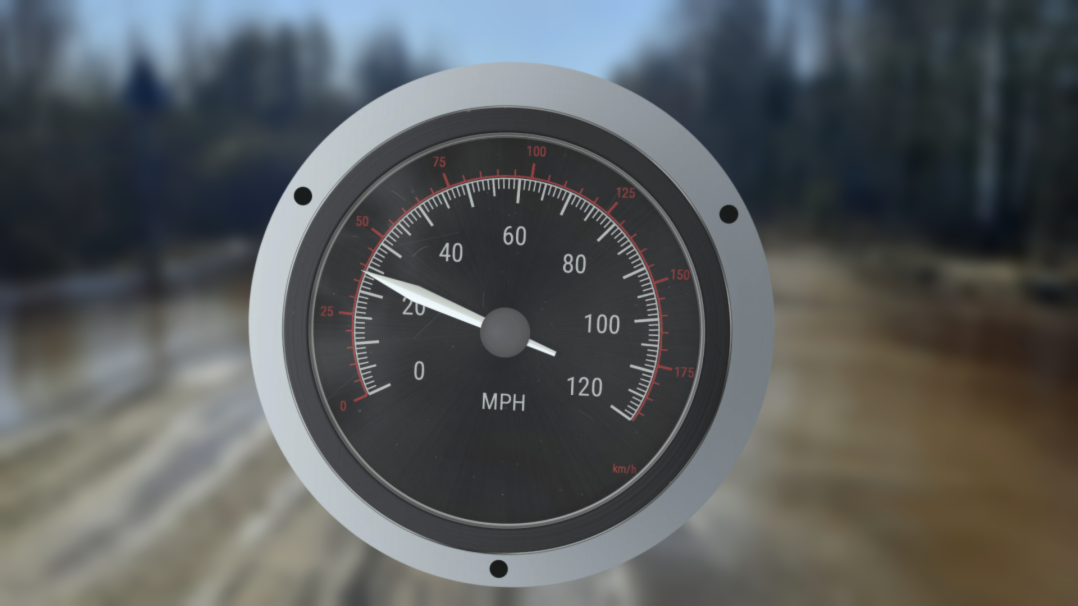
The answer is 24 mph
